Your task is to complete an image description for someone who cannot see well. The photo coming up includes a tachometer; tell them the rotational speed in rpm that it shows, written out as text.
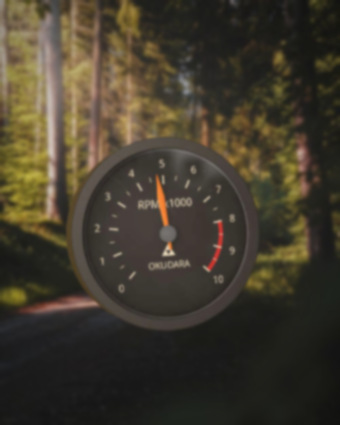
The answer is 4750 rpm
